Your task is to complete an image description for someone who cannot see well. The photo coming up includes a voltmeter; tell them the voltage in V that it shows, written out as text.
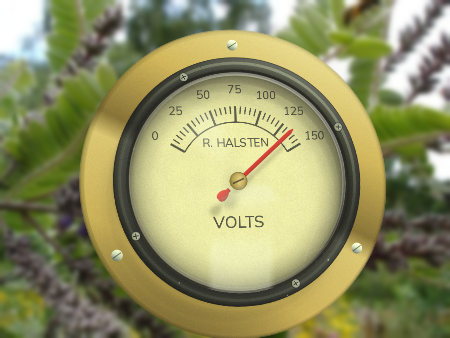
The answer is 135 V
